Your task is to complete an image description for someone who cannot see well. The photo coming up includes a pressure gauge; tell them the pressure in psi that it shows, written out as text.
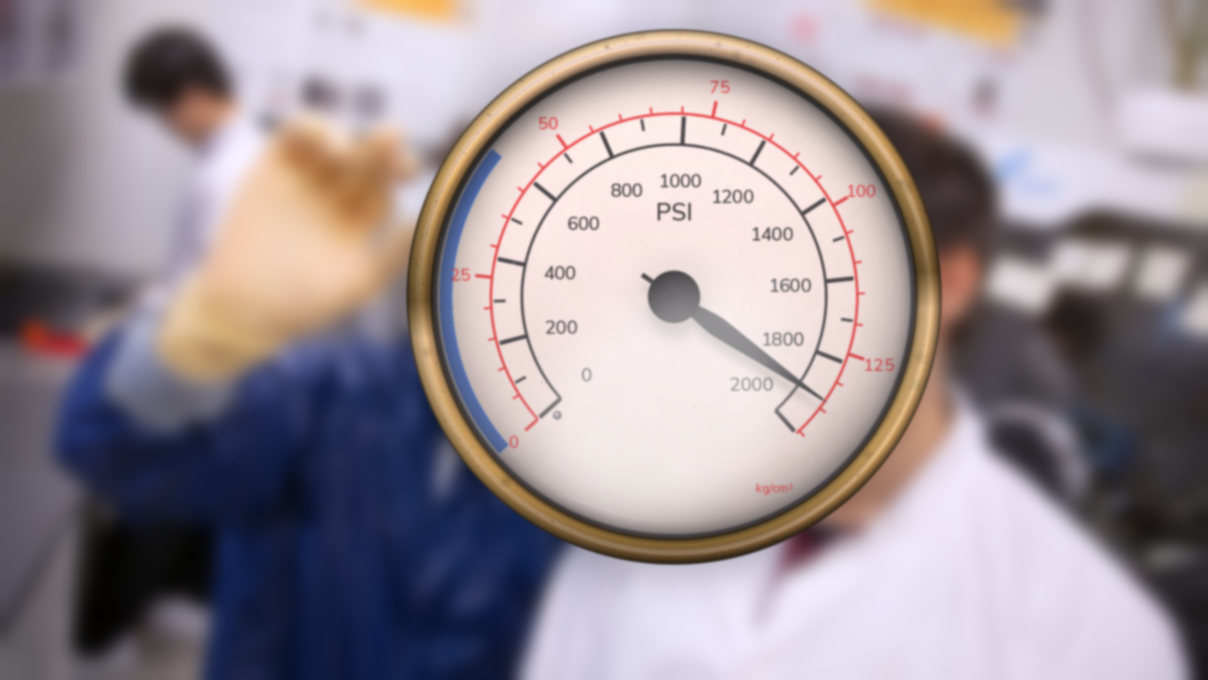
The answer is 1900 psi
